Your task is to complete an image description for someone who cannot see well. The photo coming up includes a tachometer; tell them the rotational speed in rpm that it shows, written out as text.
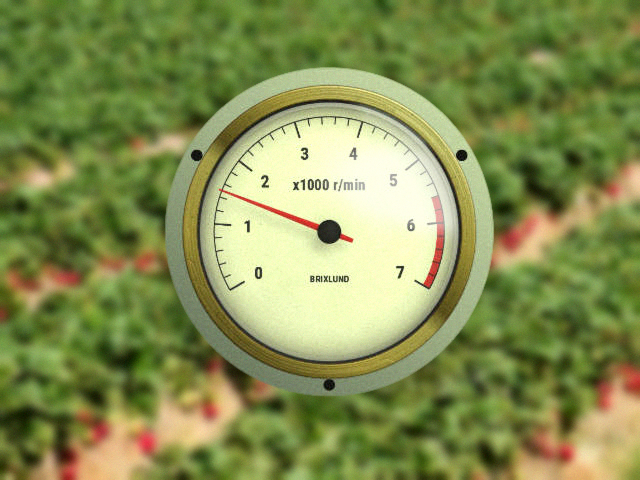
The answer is 1500 rpm
